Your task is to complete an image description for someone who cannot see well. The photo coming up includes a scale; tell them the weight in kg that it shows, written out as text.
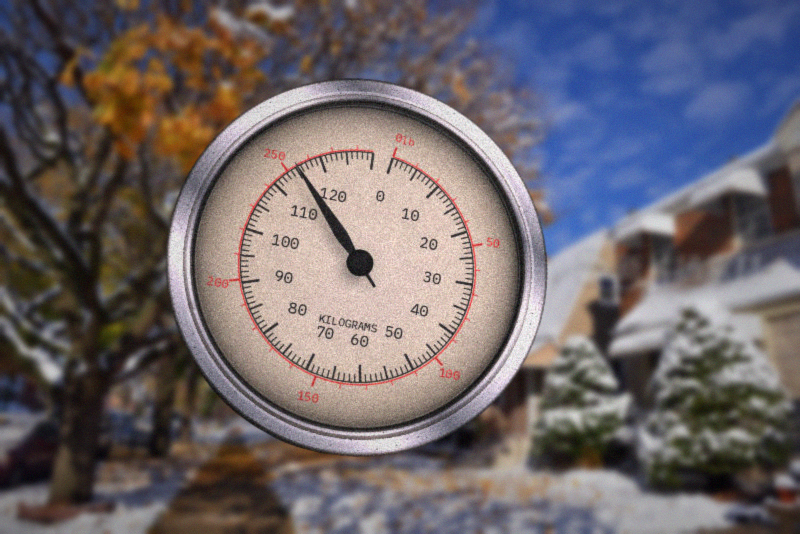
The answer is 115 kg
